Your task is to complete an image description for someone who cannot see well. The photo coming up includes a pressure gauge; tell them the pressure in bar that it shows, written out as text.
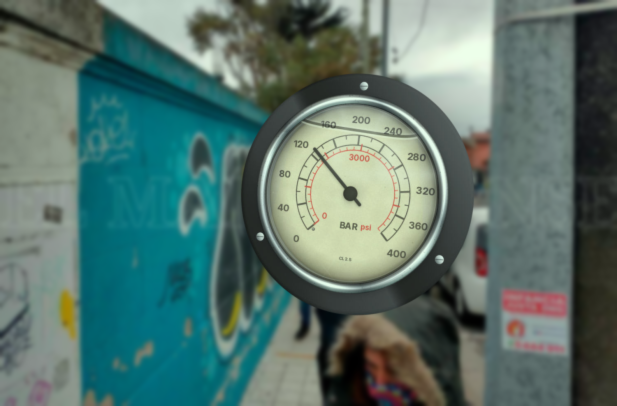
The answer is 130 bar
